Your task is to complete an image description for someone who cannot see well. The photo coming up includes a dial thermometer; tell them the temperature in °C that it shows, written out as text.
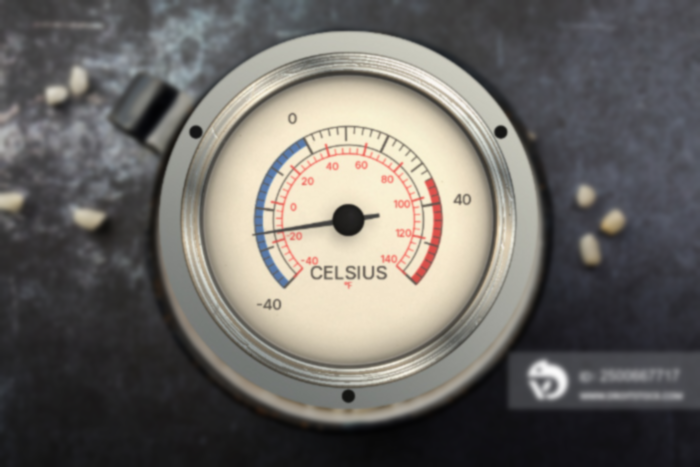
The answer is -26 °C
